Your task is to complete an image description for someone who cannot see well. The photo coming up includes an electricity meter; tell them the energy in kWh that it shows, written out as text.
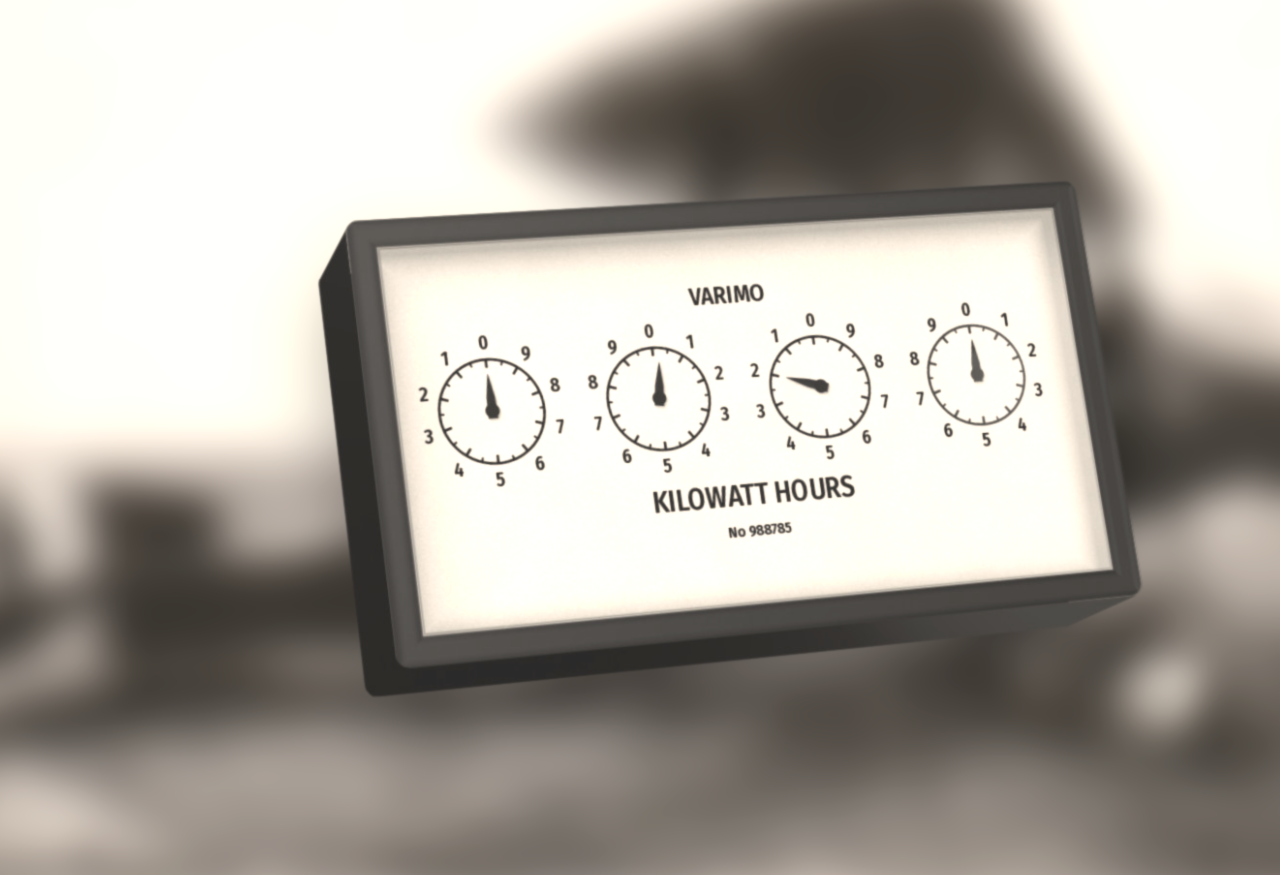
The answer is 20 kWh
